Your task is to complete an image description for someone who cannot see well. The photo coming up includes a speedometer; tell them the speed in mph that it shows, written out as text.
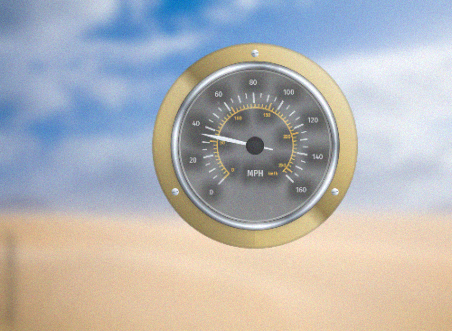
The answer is 35 mph
